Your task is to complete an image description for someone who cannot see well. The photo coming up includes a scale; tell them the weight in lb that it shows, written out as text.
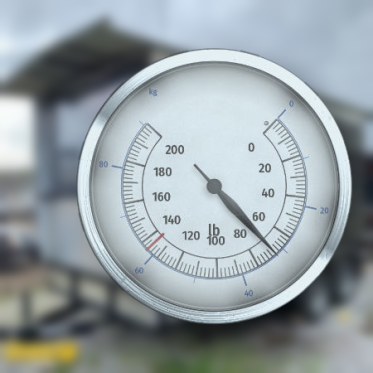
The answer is 70 lb
